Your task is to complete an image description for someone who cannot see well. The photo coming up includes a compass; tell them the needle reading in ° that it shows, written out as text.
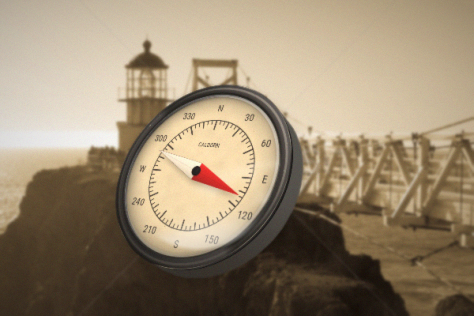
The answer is 110 °
